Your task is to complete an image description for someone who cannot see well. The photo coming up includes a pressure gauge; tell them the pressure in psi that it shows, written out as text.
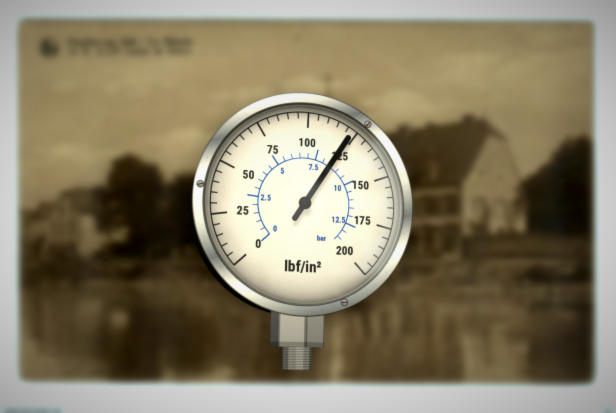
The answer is 122.5 psi
